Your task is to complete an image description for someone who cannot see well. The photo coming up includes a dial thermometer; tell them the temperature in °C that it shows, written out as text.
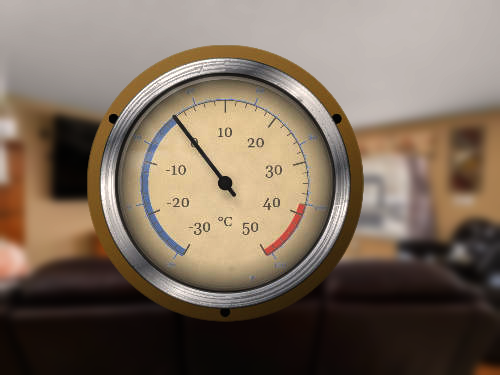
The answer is 0 °C
